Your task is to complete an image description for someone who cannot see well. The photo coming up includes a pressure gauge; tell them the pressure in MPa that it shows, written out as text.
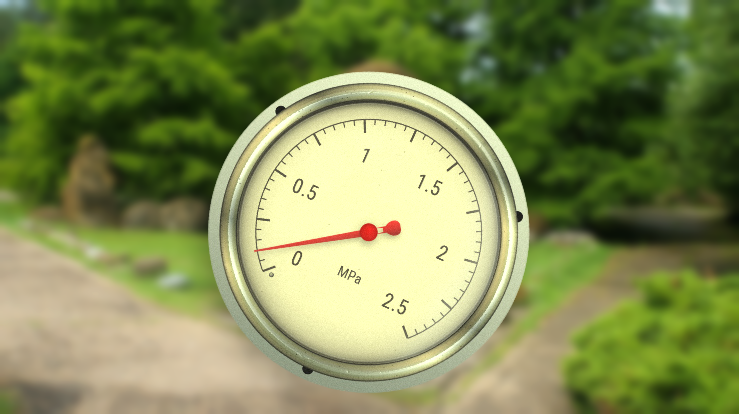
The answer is 0.1 MPa
